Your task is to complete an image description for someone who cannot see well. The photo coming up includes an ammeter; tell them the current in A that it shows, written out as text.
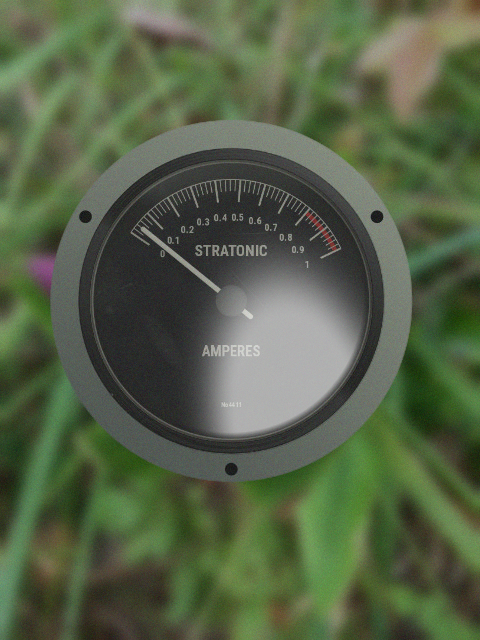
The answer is 0.04 A
